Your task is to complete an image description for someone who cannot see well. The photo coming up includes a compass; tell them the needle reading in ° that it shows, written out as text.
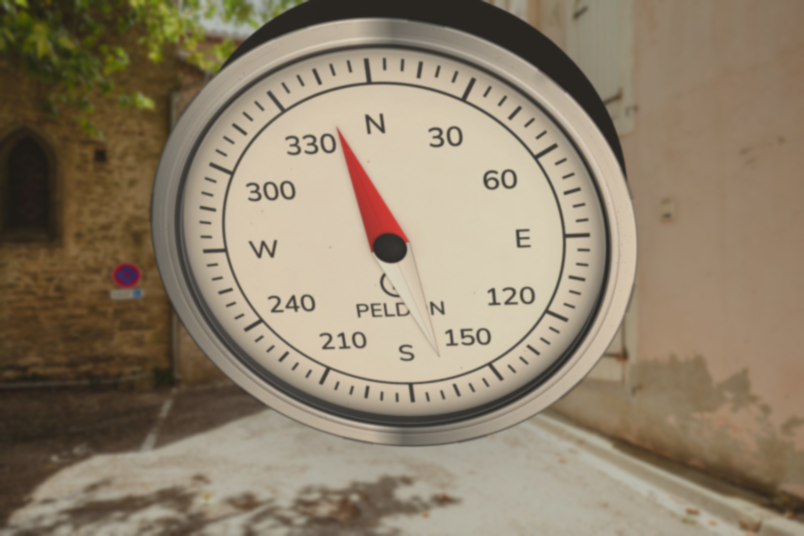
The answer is 345 °
